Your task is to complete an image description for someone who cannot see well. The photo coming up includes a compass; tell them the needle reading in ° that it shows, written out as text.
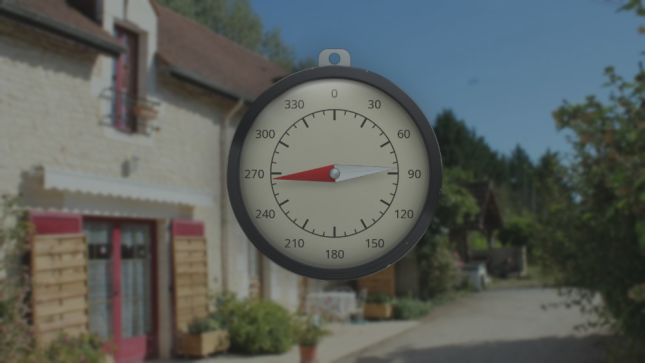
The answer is 265 °
